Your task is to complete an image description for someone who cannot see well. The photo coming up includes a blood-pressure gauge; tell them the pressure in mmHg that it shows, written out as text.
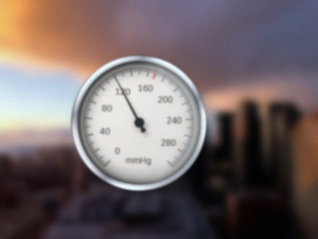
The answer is 120 mmHg
